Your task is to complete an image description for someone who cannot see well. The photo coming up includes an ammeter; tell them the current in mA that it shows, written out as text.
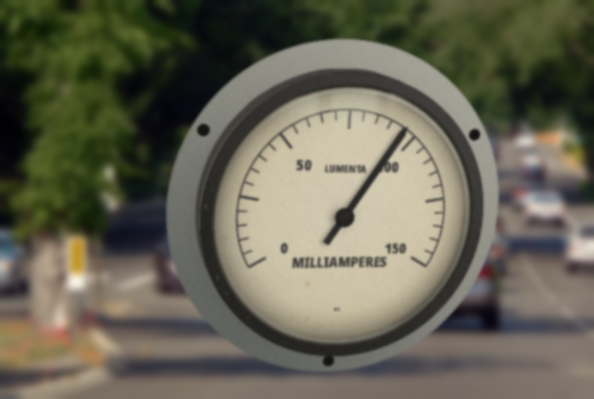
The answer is 95 mA
